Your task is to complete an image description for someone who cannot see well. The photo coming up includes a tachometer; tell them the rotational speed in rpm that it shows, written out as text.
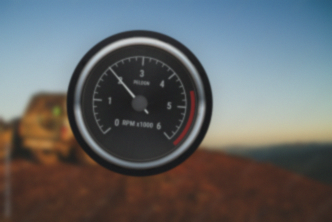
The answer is 2000 rpm
